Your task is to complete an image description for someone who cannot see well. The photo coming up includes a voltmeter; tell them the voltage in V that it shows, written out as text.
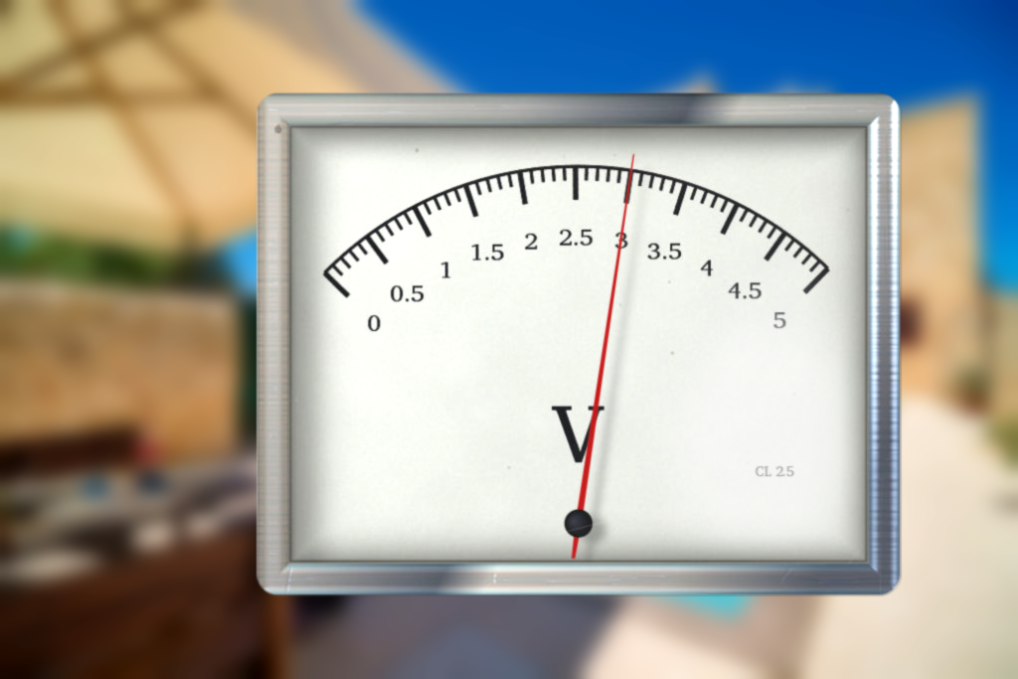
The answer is 3 V
